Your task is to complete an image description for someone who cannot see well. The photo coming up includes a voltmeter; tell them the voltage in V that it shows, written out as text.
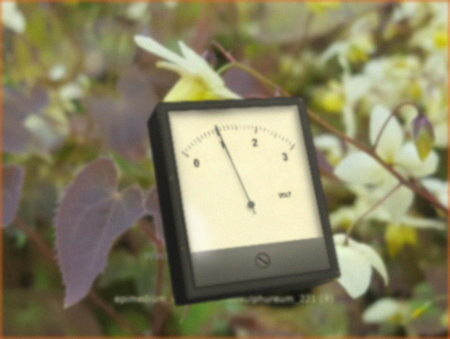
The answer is 1 V
